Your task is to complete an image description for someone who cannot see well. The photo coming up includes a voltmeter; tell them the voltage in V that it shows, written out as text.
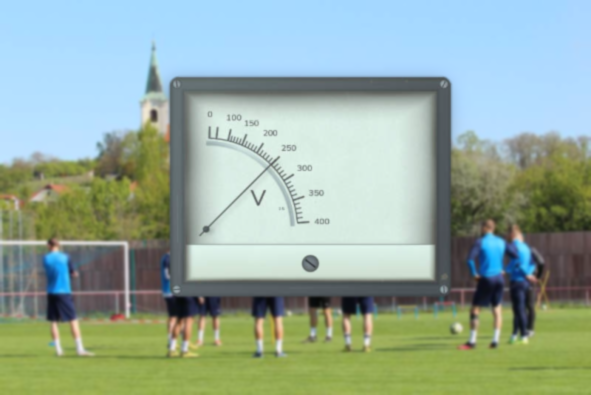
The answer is 250 V
